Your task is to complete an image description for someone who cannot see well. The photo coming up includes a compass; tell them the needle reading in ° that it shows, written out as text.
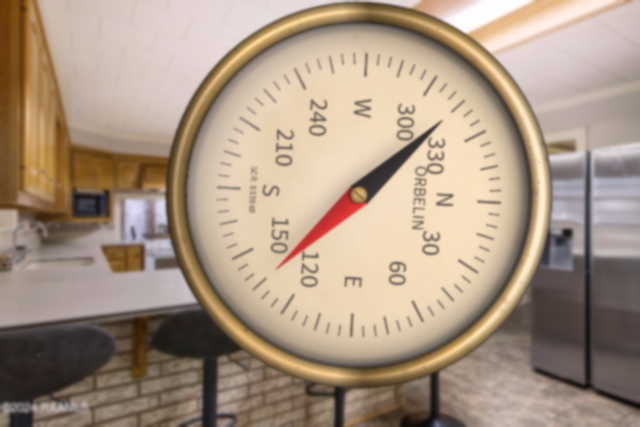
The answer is 135 °
